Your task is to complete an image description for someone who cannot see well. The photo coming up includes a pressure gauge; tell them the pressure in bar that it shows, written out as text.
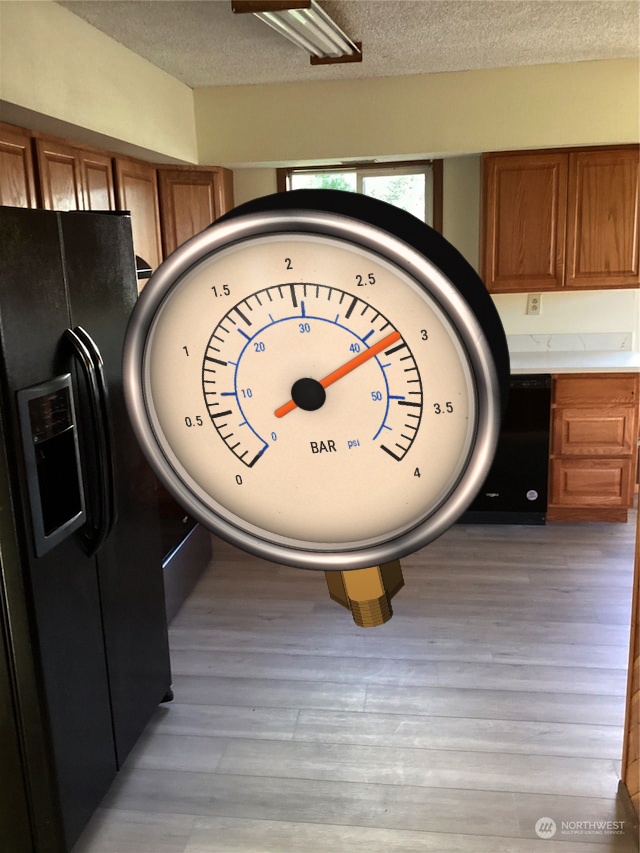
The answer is 2.9 bar
